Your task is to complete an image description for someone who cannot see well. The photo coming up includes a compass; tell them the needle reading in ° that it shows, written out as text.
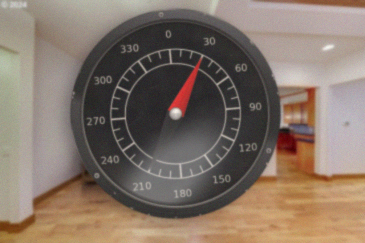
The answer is 30 °
